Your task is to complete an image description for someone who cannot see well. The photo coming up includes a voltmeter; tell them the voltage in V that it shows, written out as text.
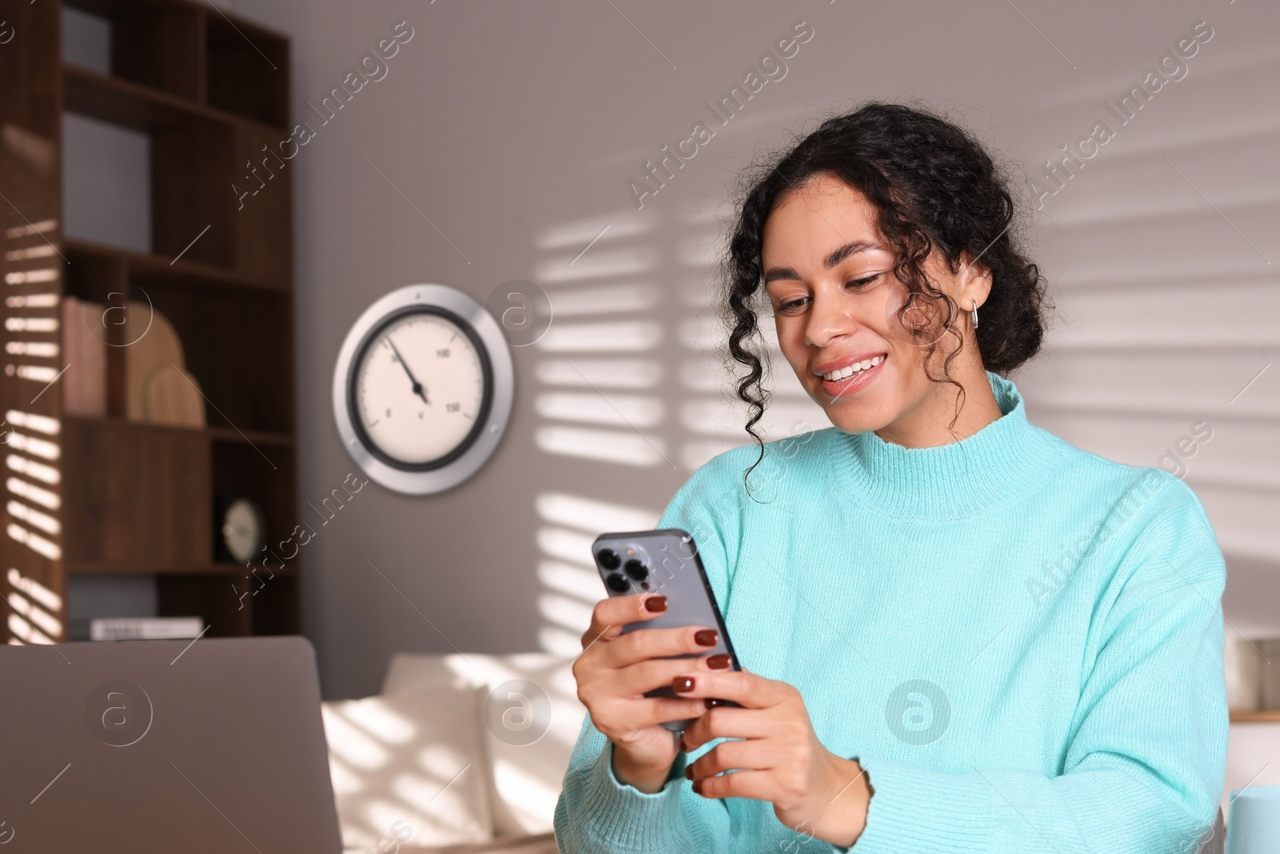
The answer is 55 V
